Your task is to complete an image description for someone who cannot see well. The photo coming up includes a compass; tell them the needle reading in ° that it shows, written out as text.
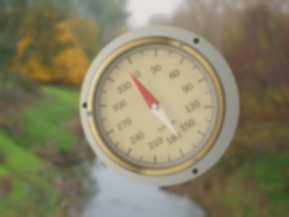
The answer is 352.5 °
